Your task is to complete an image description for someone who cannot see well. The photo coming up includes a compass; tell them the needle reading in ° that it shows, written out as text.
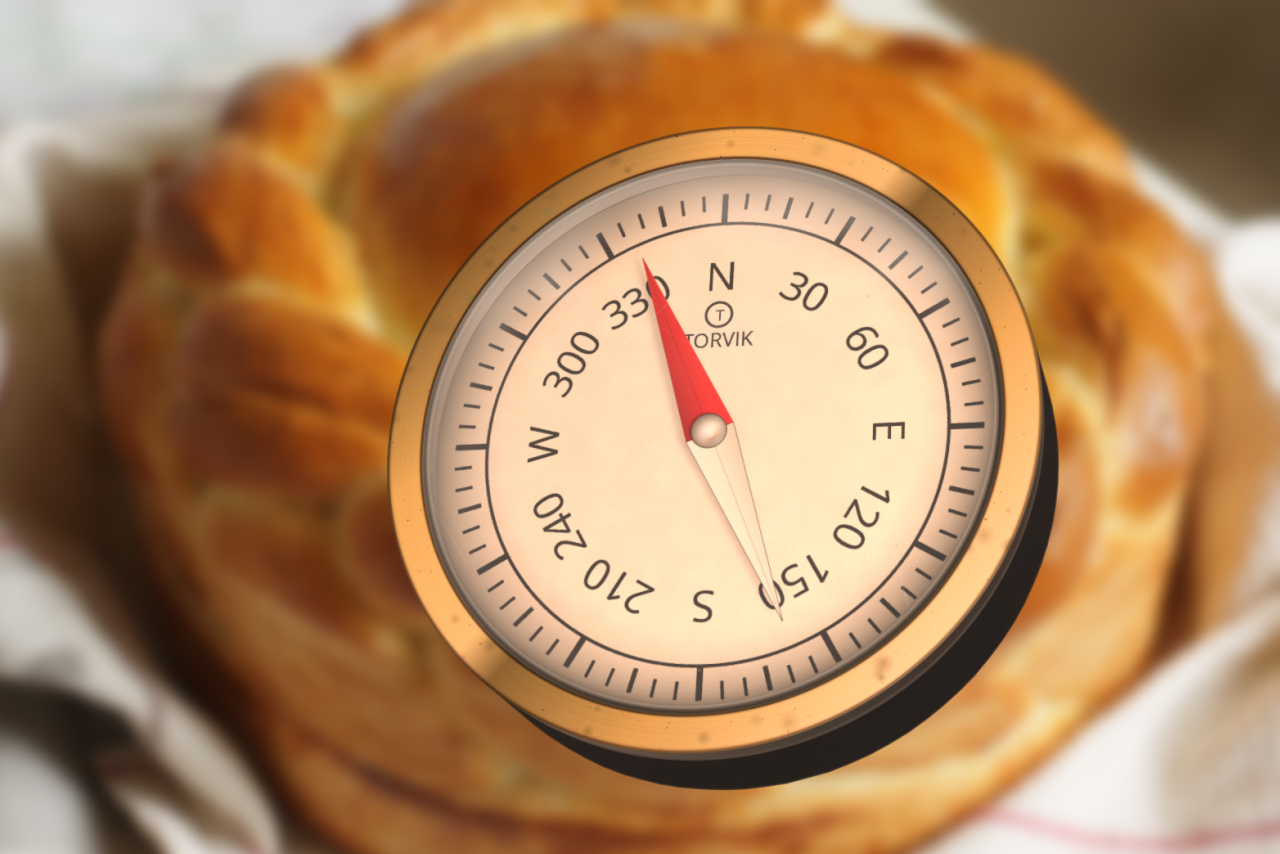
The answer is 337.5 °
